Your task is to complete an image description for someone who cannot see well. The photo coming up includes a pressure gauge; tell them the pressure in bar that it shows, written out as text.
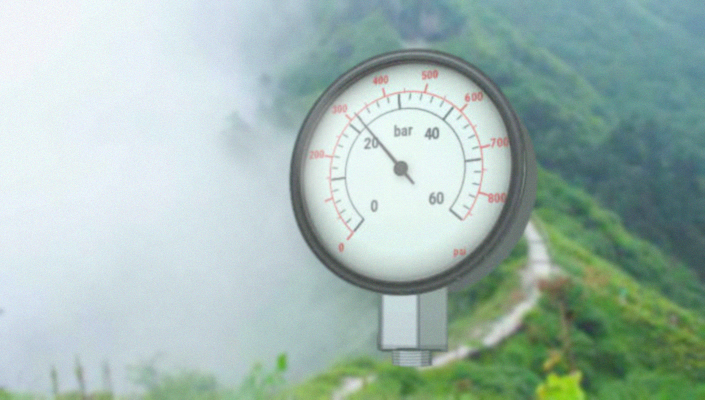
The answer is 22 bar
